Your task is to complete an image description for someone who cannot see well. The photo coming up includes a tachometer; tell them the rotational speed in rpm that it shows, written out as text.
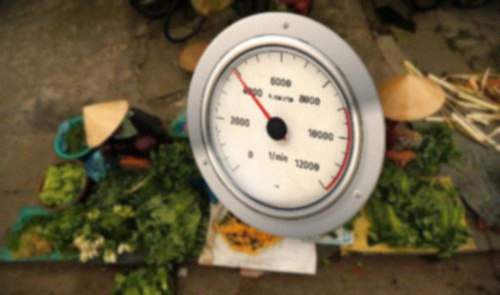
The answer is 4000 rpm
